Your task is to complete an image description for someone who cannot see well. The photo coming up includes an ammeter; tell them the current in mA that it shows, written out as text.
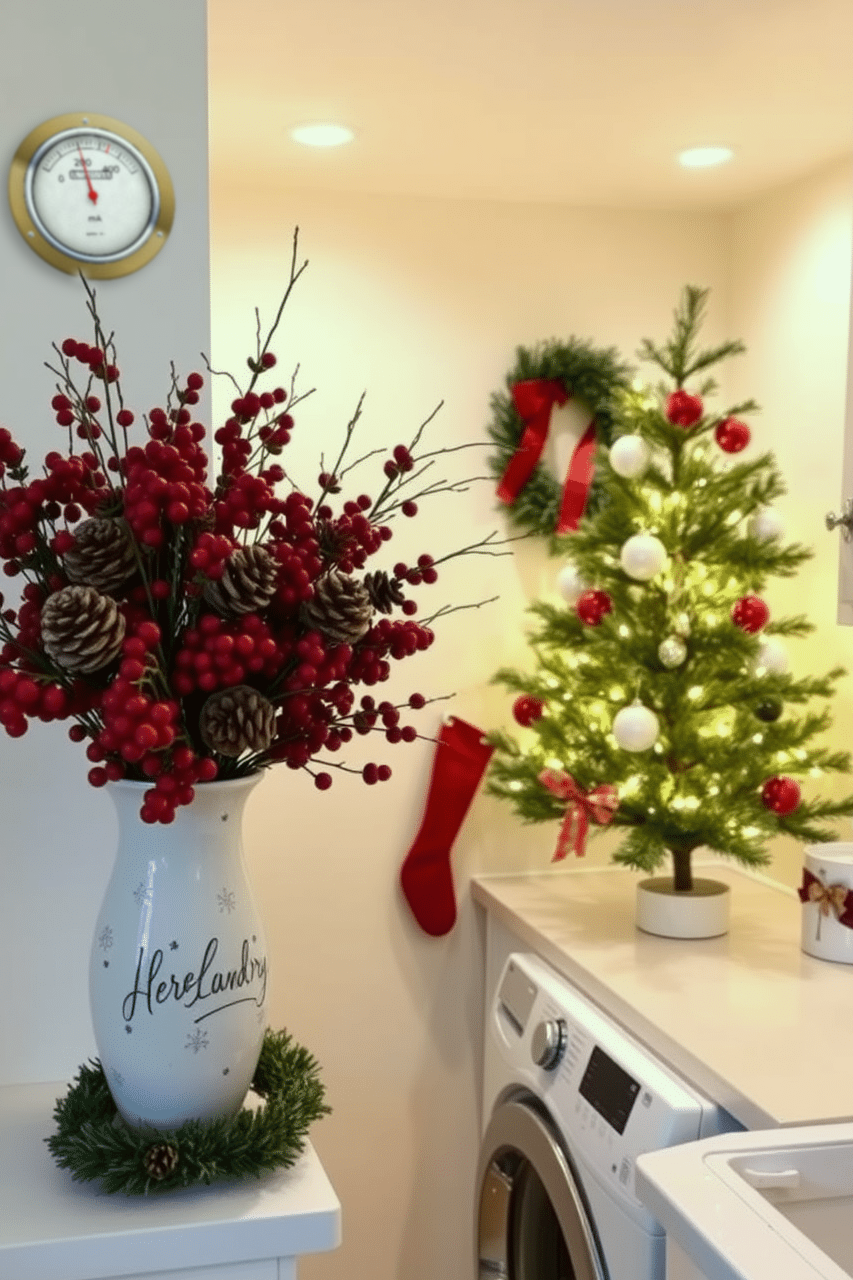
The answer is 200 mA
